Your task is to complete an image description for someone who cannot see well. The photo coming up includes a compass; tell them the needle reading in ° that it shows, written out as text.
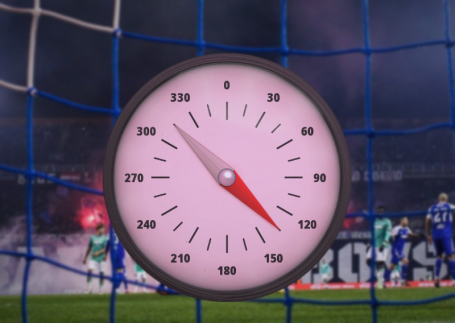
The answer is 135 °
